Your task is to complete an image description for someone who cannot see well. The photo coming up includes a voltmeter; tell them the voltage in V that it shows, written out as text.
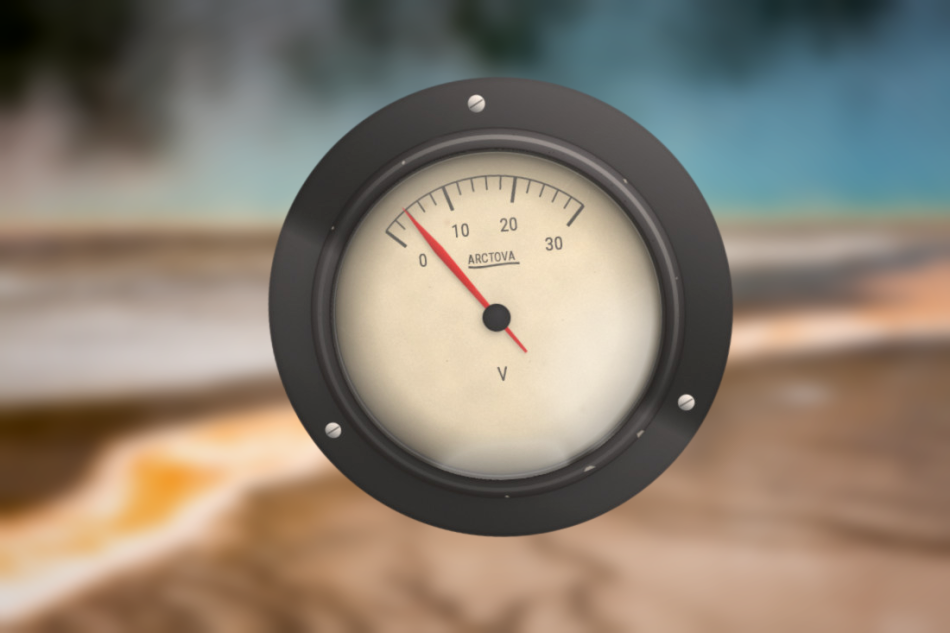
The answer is 4 V
